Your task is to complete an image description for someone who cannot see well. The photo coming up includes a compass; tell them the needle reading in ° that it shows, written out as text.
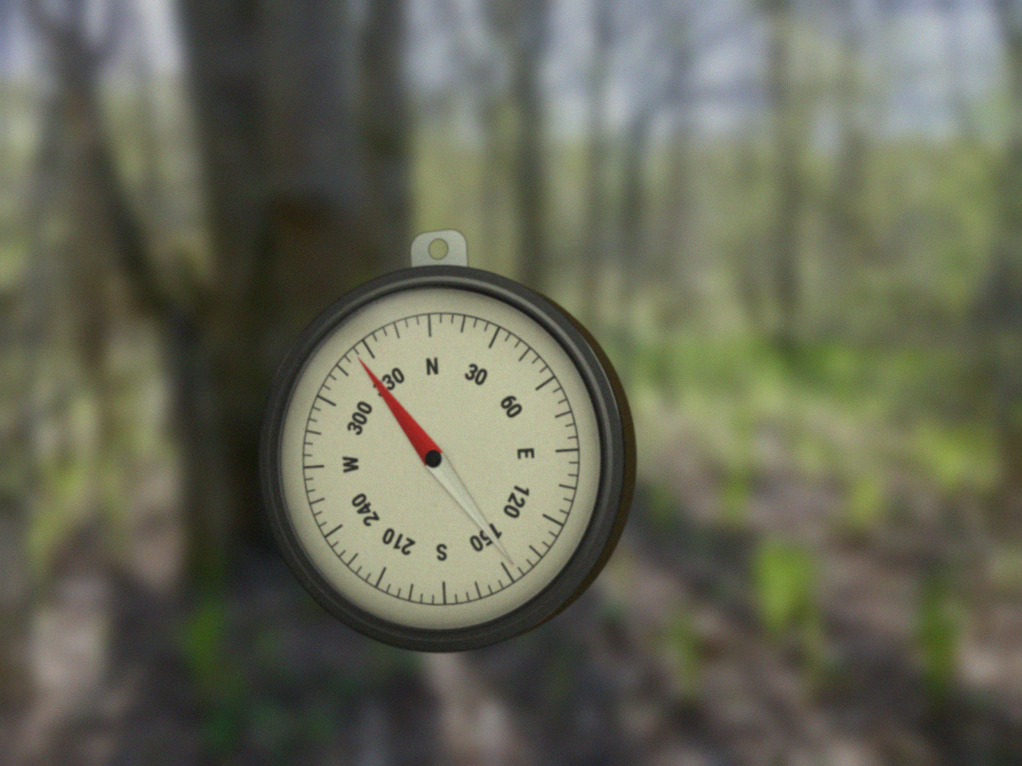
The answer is 325 °
